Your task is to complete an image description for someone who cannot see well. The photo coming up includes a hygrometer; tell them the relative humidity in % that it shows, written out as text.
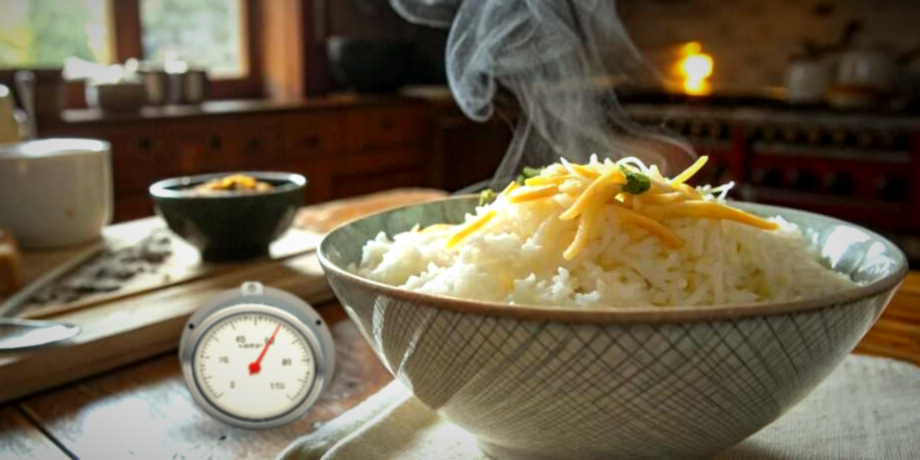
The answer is 60 %
